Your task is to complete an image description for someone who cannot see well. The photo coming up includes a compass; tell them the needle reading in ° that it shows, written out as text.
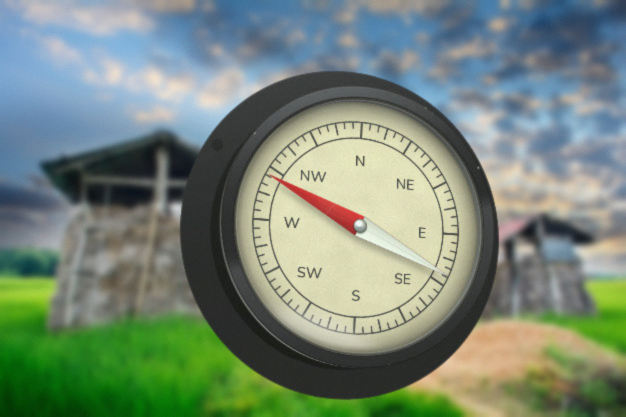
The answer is 295 °
